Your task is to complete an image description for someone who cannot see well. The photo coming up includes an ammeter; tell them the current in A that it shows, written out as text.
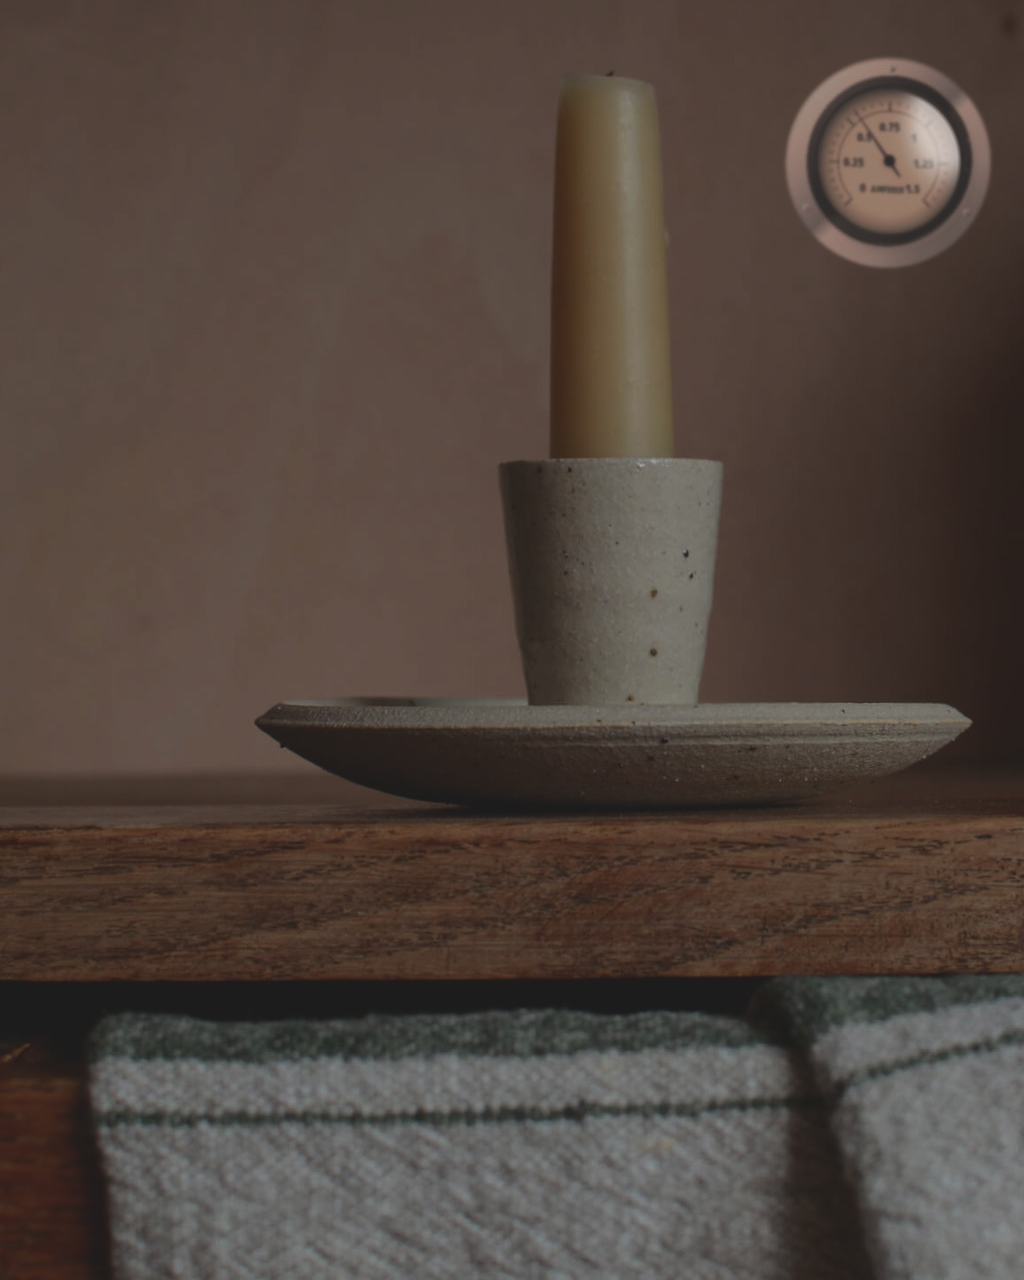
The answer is 0.55 A
